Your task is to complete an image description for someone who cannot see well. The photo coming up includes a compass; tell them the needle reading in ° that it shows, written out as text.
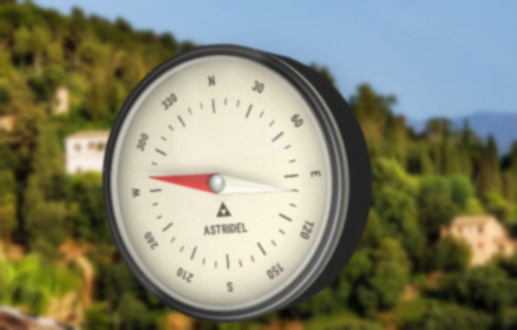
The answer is 280 °
